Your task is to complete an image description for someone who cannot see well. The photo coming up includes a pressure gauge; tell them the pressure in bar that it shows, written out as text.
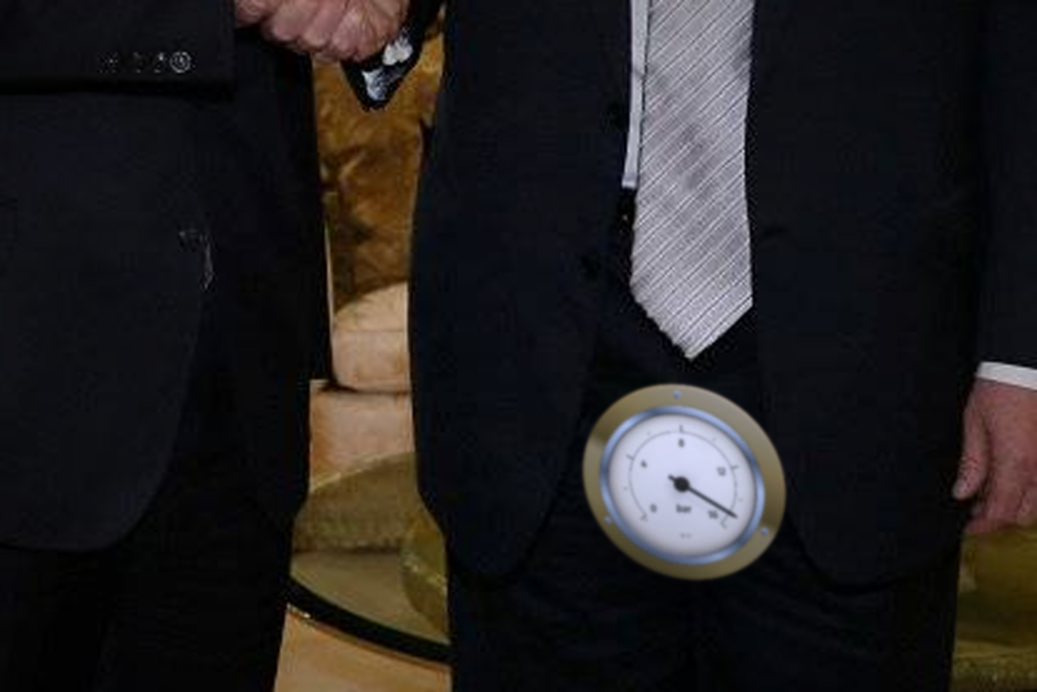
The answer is 15 bar
